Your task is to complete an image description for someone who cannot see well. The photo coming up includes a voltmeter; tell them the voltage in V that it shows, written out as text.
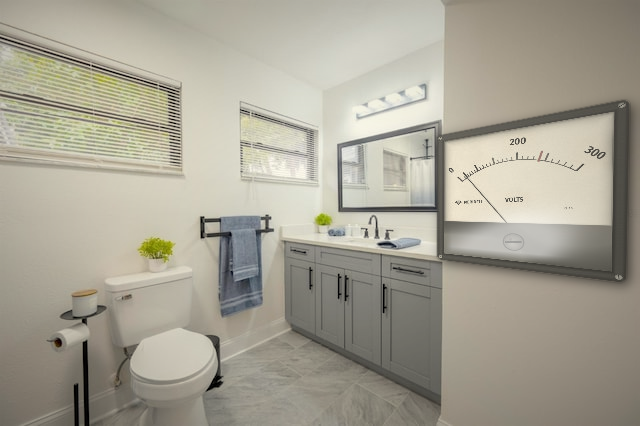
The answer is 50 V
